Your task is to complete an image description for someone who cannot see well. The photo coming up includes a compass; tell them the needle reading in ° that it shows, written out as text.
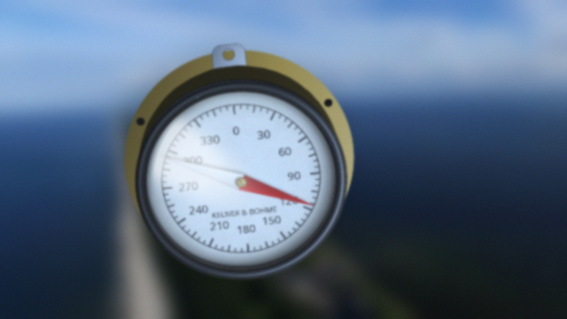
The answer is 115 °
